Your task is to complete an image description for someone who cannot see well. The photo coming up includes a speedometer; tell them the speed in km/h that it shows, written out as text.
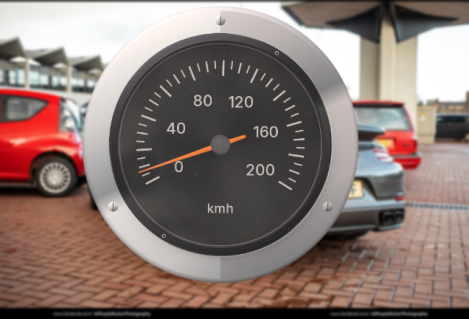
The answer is 7.5 km/h
